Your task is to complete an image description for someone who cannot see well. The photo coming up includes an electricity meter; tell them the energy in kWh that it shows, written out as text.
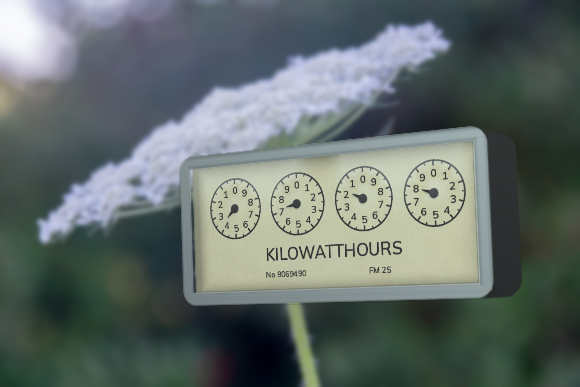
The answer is 3718 kWh
